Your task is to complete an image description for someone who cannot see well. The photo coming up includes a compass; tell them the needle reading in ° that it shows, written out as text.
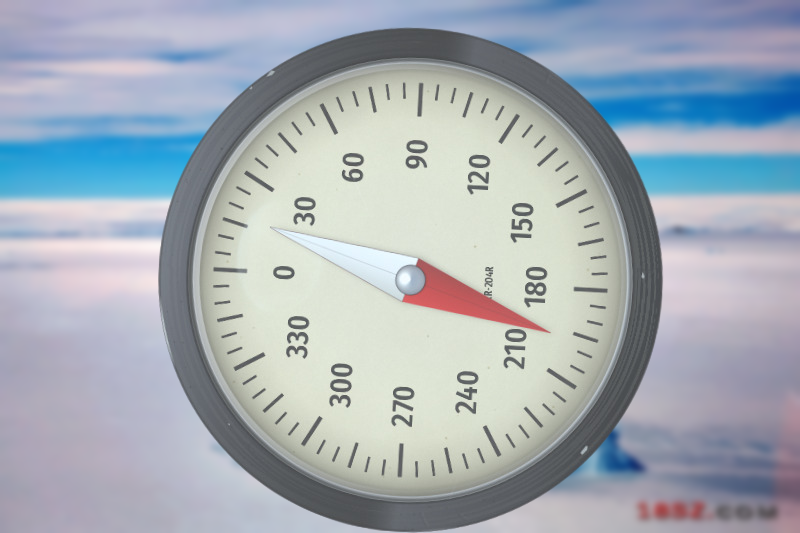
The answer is 197.5 °
